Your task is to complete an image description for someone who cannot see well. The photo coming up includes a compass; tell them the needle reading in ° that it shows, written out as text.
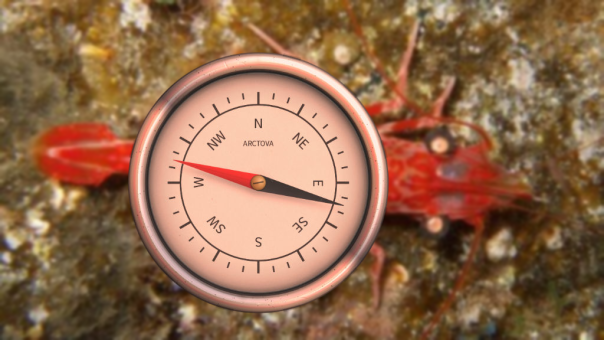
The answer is 285 °
